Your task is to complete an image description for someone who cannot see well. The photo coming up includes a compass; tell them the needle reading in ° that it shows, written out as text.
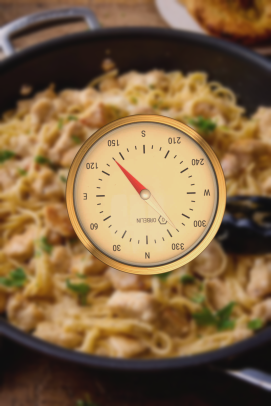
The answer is 140 °
